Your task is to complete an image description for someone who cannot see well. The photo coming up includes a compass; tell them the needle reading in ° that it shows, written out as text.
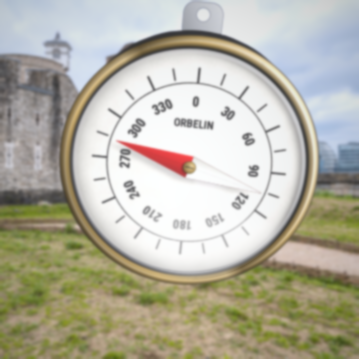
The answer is 285 °
